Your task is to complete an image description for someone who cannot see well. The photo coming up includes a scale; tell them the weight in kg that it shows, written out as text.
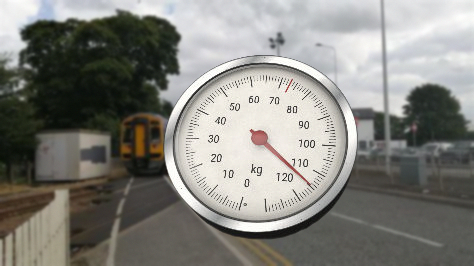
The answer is 115 kg
